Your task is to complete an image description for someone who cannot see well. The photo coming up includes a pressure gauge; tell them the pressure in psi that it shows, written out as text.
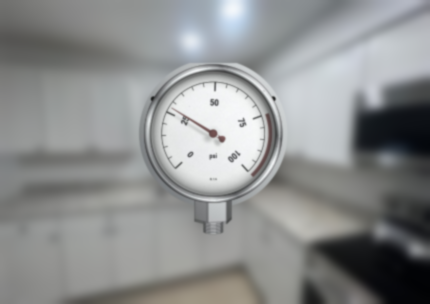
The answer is 27.5 psi
